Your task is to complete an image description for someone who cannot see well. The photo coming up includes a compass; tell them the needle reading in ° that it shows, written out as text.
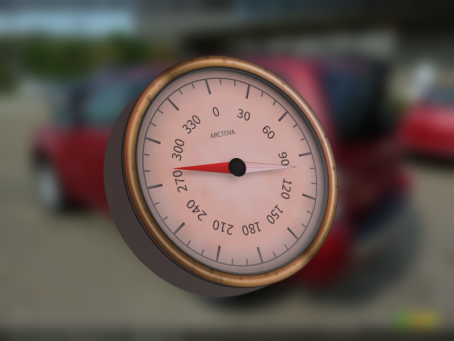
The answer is 280 °
